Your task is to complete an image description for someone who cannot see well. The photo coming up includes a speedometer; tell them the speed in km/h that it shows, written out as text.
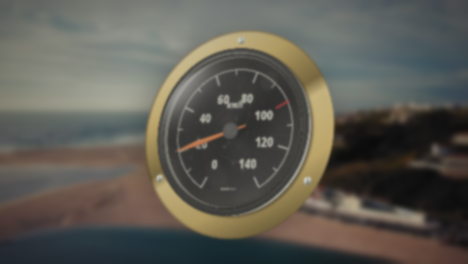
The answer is 20 km/h
